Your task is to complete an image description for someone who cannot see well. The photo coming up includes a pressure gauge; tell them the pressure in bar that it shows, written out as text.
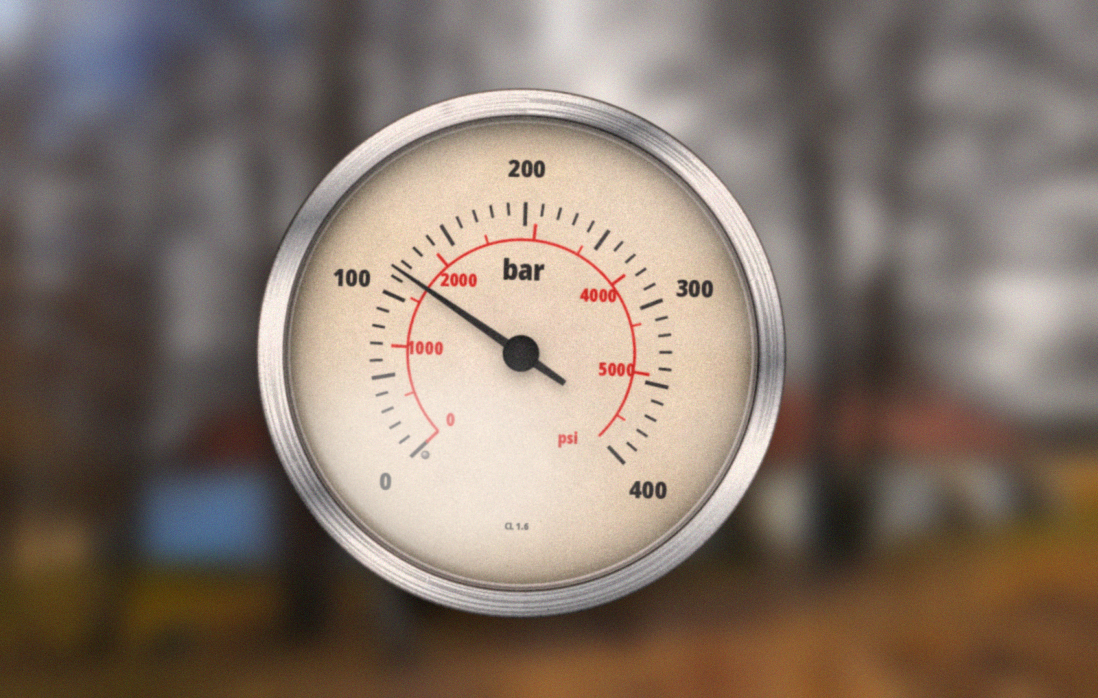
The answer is 115 bar
